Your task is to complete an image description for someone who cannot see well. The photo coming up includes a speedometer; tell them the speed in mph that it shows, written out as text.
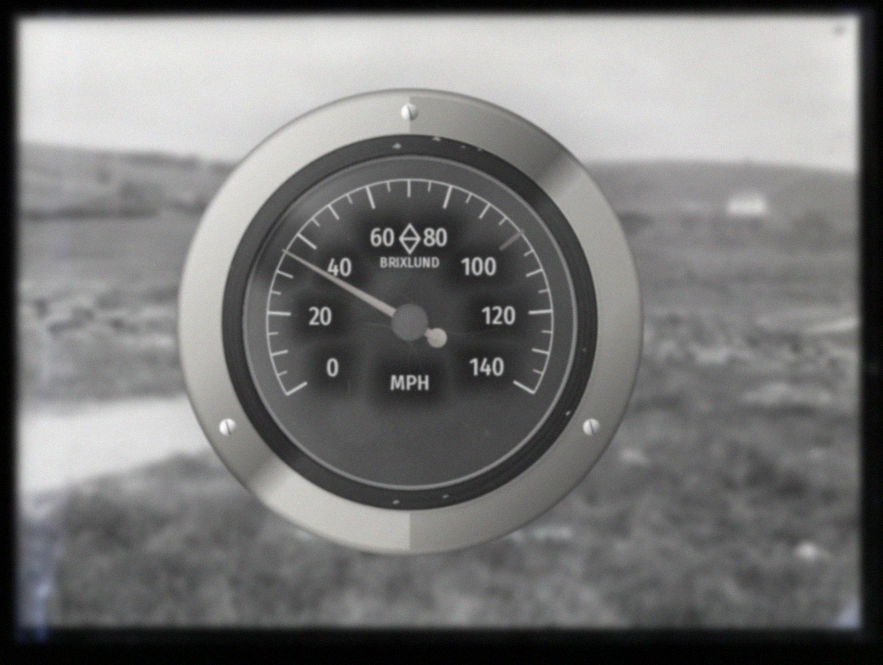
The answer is 35 mph
